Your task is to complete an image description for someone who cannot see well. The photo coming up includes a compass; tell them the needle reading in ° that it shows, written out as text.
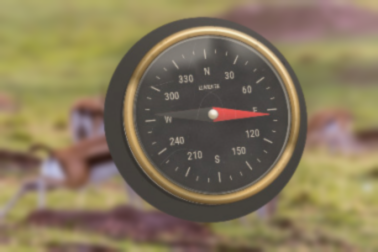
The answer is 95 °
